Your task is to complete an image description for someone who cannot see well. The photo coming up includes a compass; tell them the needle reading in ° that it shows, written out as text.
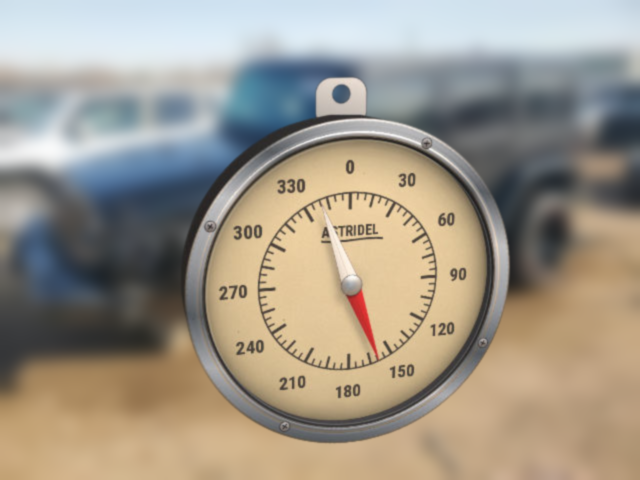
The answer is 160 °
